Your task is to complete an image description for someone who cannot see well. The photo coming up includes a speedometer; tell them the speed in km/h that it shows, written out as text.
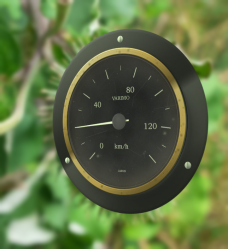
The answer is 20 km/h
